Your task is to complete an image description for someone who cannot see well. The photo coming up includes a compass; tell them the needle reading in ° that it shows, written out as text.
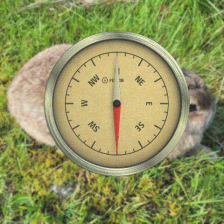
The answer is 180 °
